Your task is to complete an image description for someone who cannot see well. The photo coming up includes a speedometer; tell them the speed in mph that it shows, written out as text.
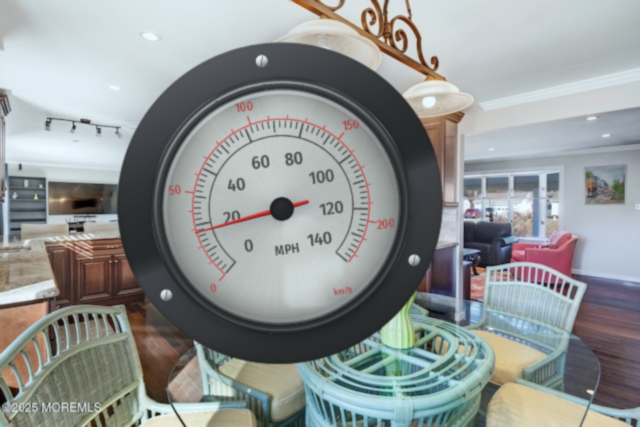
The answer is 18 mph
